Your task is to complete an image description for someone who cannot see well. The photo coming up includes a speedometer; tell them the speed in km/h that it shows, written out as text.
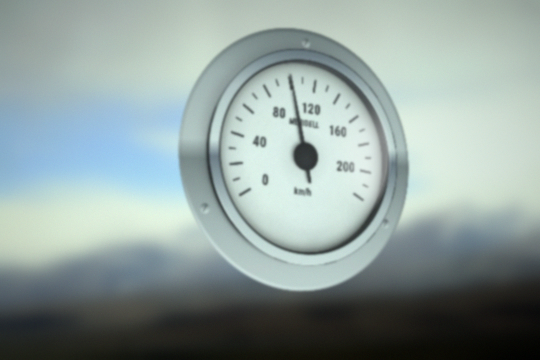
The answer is 100 km/h
